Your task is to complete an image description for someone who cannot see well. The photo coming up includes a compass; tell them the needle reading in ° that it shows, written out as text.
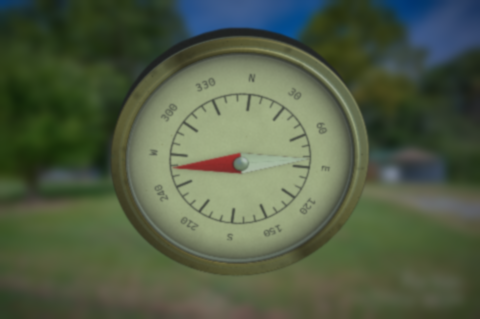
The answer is 260 °
